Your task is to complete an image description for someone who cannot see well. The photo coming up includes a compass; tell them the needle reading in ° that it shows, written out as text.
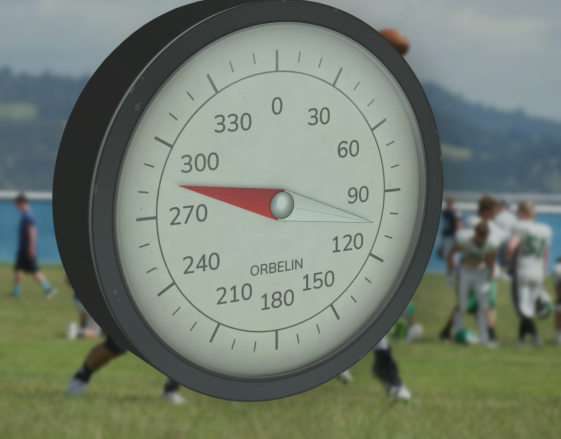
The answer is 285 °
